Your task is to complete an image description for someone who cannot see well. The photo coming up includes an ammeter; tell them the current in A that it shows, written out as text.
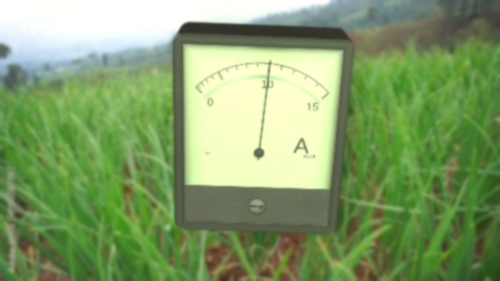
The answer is 10 A
